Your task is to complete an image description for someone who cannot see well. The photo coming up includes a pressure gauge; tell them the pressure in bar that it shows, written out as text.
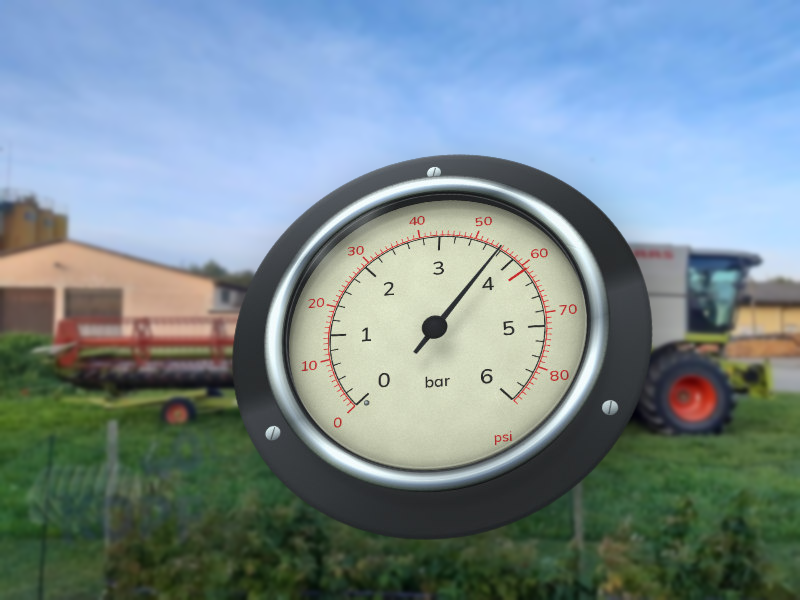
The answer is 3.8 bar
